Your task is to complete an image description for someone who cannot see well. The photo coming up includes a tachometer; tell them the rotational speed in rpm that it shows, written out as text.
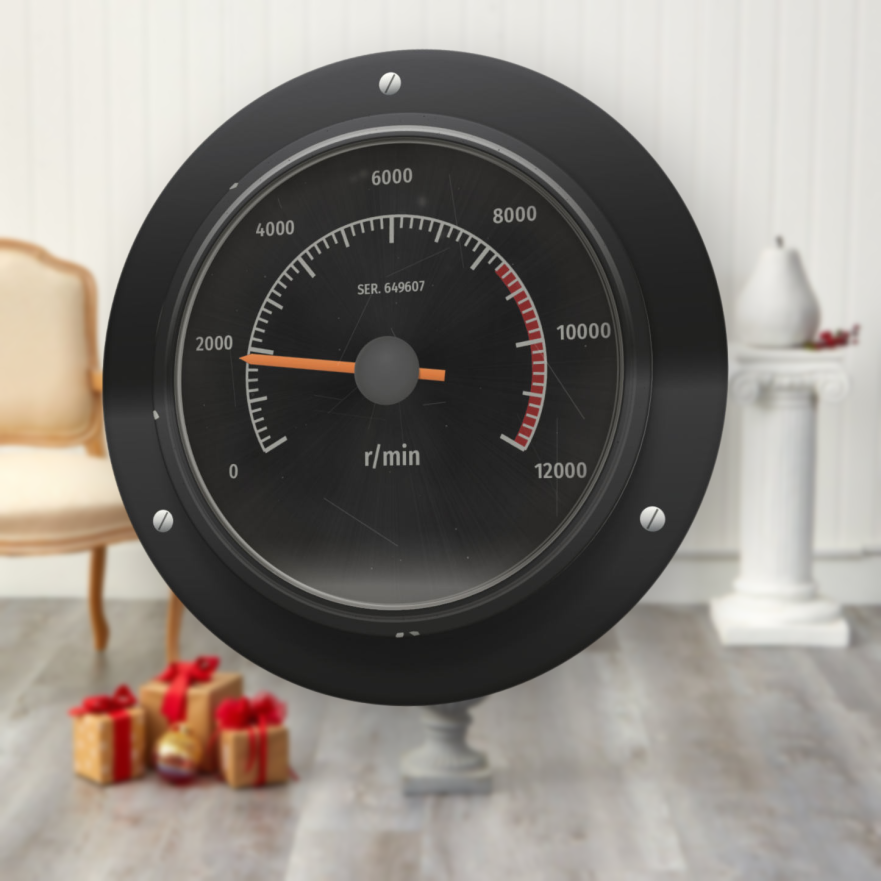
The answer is 1800 rpm
